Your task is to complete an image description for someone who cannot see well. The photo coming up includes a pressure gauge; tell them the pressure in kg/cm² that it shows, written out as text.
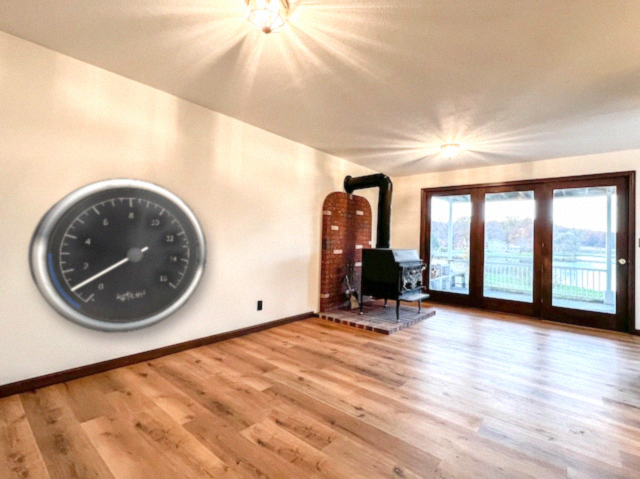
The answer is 1 kg/cm²
